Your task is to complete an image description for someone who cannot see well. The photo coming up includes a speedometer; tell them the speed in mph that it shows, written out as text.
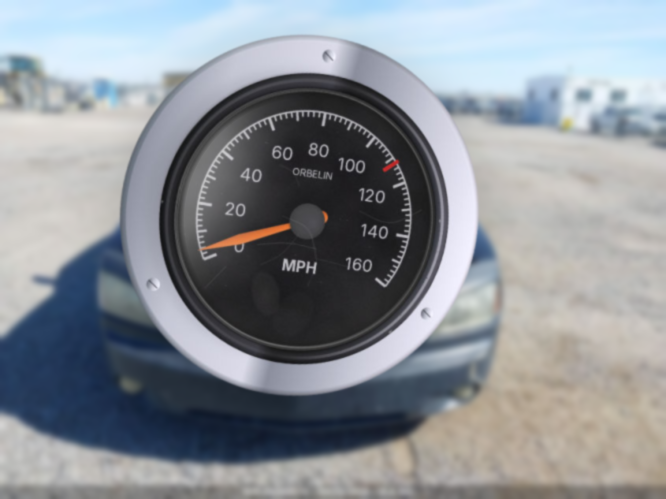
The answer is 4 mph
